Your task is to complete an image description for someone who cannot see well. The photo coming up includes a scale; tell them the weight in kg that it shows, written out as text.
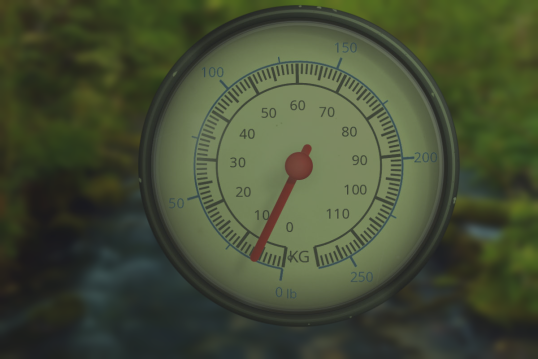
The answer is 6 kg
